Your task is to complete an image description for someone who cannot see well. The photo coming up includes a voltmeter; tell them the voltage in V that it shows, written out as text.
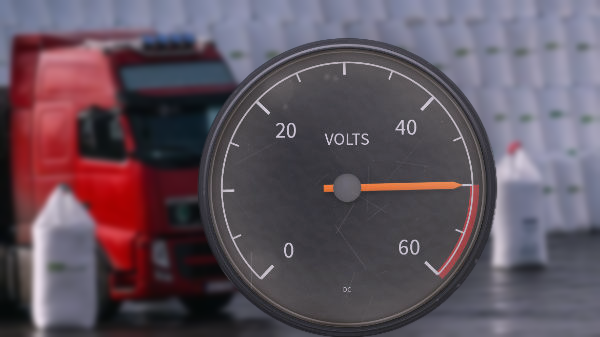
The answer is 50 V
